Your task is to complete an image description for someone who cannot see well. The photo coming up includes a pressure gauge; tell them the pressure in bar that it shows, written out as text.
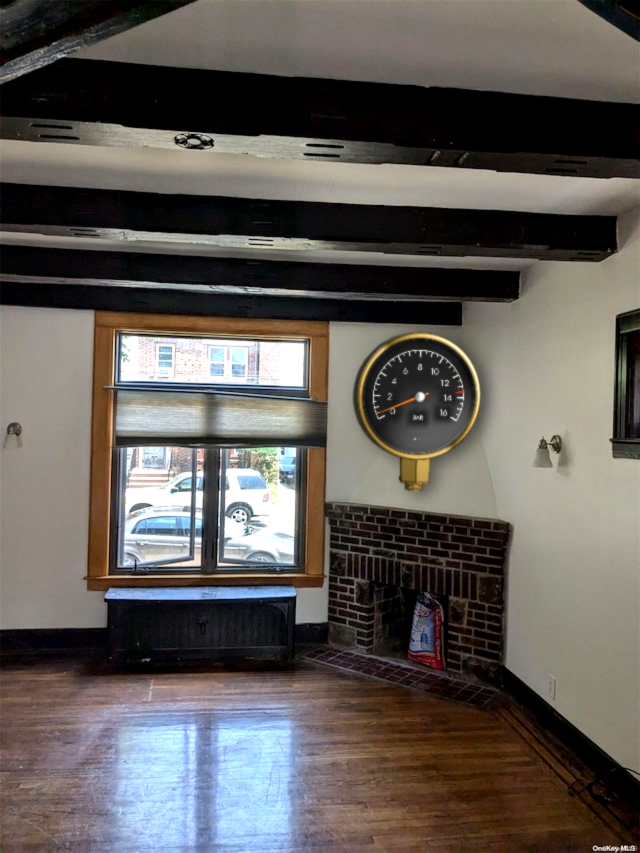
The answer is 0.5 bar
